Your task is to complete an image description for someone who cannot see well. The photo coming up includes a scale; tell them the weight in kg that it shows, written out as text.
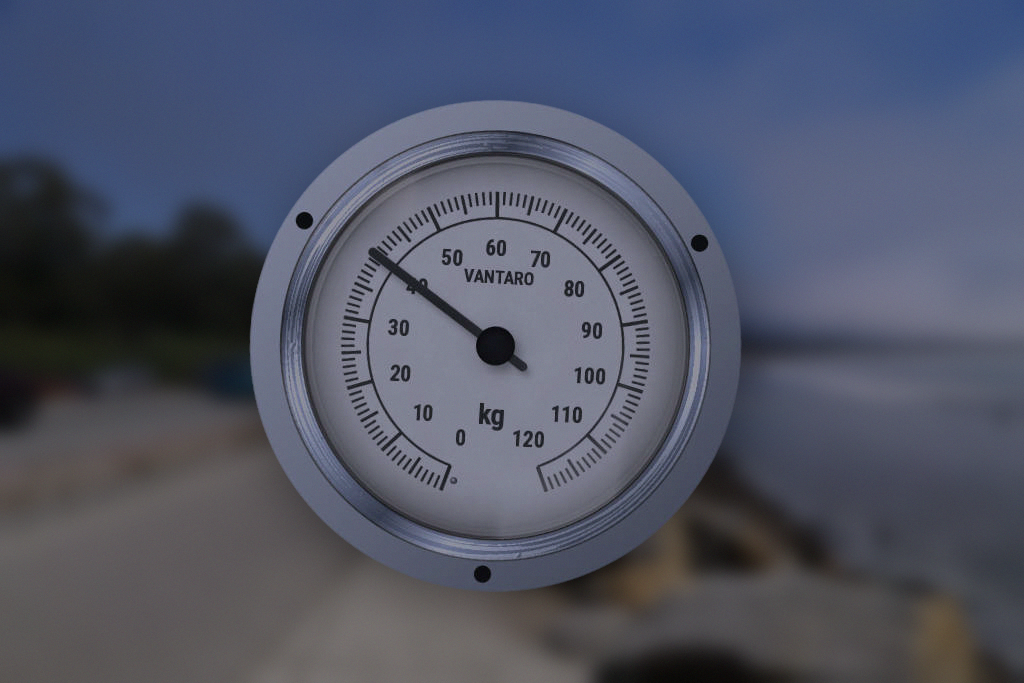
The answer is 40 kg
